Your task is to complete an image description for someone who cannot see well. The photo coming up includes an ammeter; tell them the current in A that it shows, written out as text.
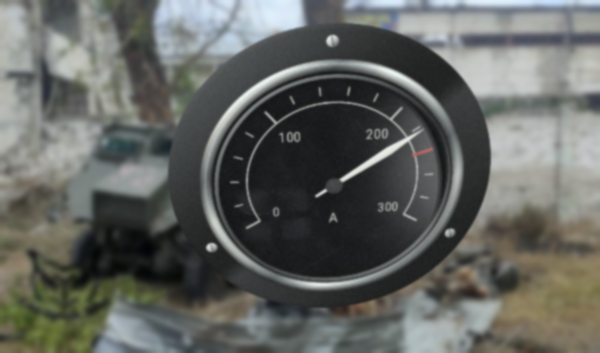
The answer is 220 A
